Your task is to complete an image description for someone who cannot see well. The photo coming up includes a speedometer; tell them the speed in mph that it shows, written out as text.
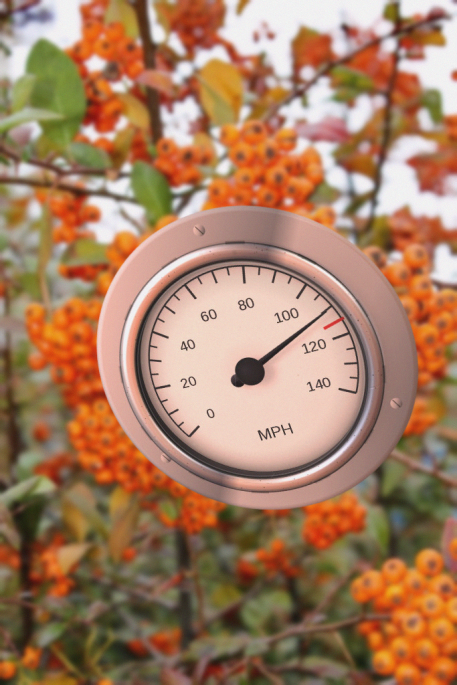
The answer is 110 mph
